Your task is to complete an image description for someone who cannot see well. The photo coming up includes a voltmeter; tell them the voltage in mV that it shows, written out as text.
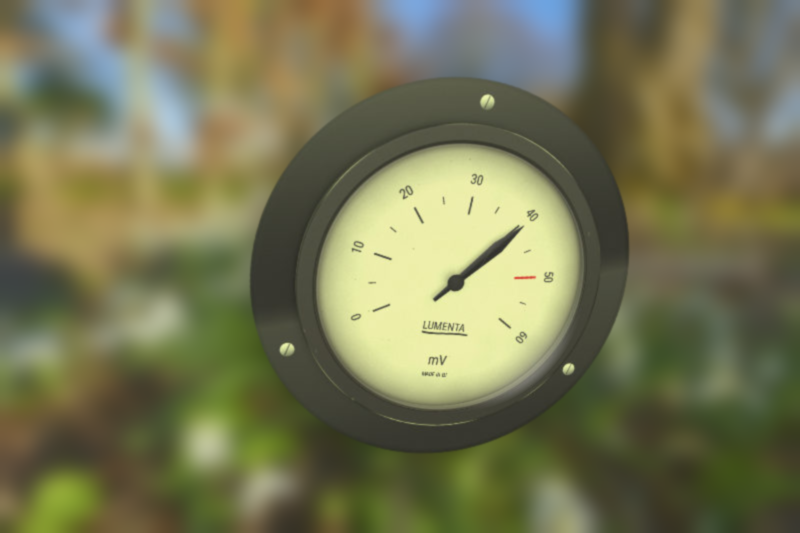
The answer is 40 mV
